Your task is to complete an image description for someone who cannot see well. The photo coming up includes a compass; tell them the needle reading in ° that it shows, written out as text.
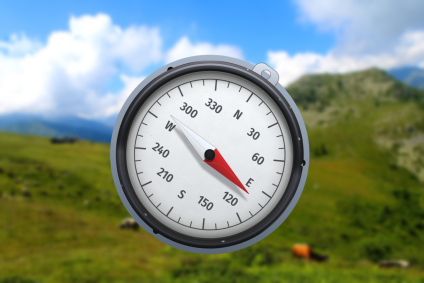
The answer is 100 °
